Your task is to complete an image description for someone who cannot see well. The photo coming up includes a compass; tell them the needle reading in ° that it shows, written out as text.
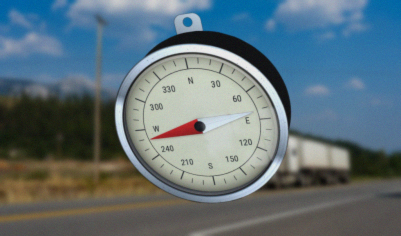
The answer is 260 °
